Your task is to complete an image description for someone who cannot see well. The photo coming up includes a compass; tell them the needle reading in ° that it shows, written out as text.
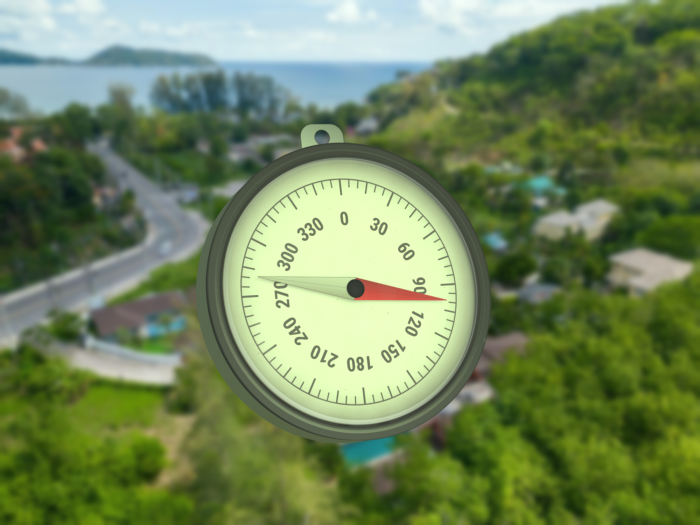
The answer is 100 °
